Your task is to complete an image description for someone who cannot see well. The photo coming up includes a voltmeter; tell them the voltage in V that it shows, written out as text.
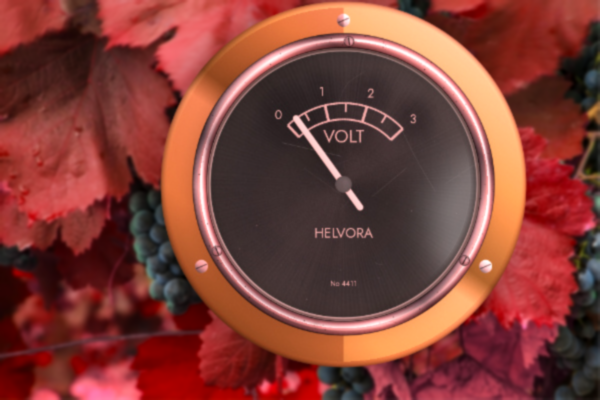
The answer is 0.25 V
